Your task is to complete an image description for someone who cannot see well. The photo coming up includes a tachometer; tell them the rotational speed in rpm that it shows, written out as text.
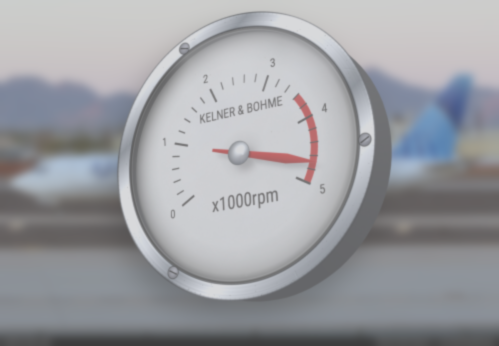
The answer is 4700 rpm
